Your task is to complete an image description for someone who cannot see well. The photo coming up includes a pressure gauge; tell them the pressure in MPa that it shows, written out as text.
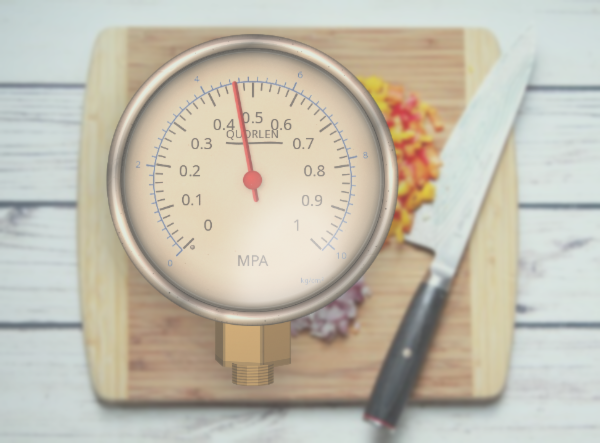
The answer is 0.46 MPa
